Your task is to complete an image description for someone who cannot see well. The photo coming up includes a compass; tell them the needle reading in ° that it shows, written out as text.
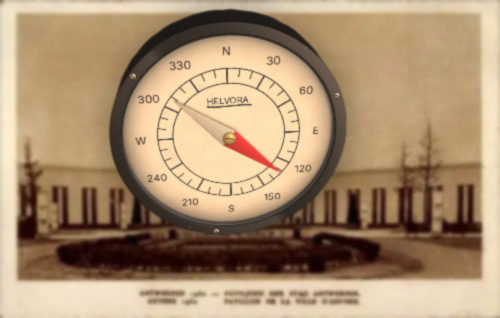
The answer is 130 °
